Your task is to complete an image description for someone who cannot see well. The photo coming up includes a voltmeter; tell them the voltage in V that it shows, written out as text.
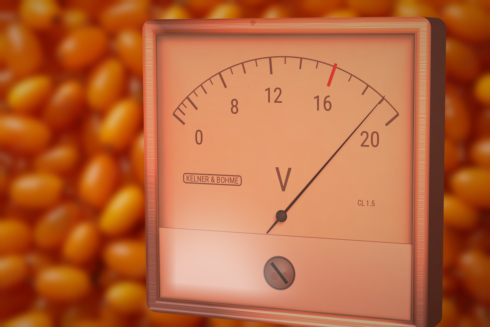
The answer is 19 V
